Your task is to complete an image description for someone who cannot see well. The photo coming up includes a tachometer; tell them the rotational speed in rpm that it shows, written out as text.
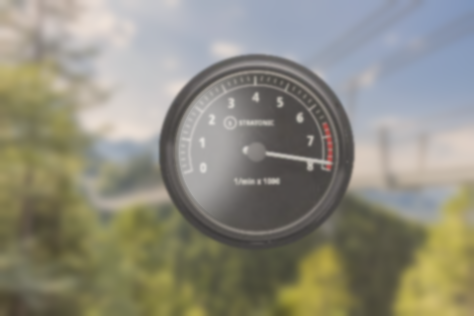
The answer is 7800 rpm
